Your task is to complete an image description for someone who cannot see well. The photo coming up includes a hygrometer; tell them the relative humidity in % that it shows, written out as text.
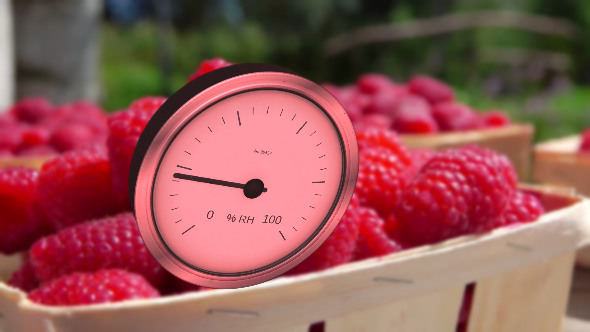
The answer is 18 %
